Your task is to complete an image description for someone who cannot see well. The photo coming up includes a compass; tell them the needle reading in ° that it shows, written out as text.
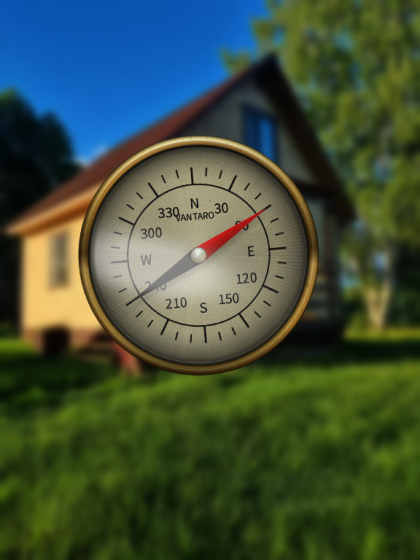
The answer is 60 °
